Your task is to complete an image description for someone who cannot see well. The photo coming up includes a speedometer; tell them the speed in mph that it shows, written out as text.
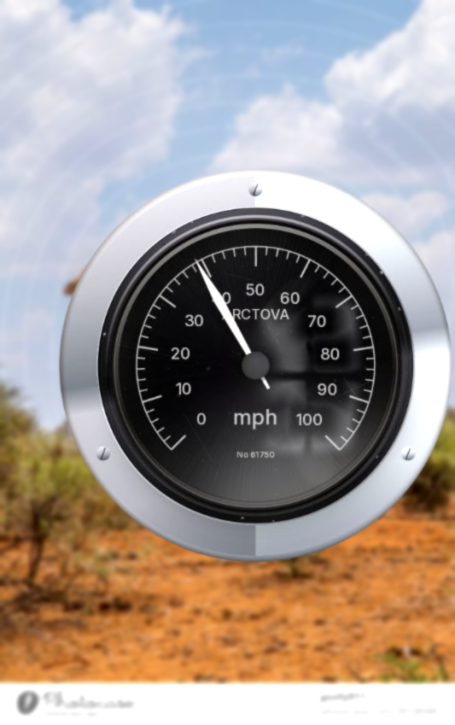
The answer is 39 mph
